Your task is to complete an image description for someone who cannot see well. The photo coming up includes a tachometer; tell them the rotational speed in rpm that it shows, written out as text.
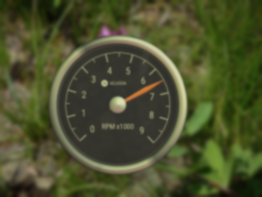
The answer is 6500 rpm
